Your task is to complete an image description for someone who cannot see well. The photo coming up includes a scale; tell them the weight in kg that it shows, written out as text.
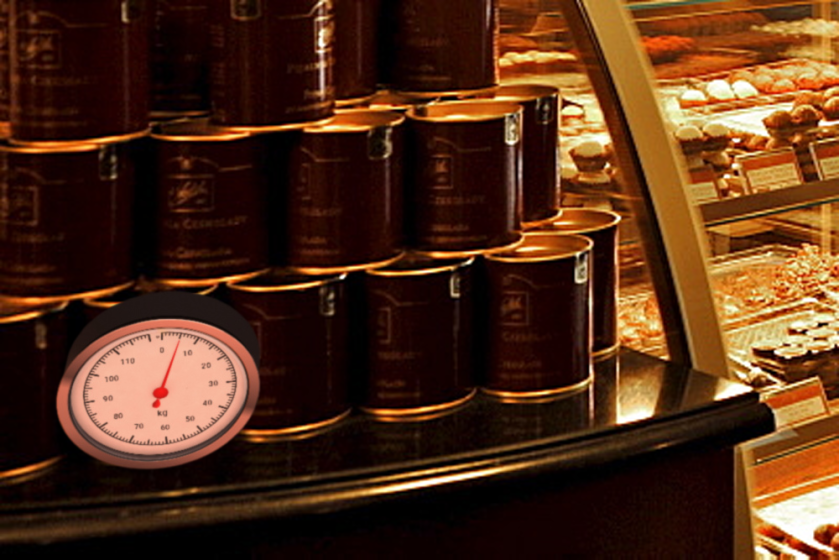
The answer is 5 kg
